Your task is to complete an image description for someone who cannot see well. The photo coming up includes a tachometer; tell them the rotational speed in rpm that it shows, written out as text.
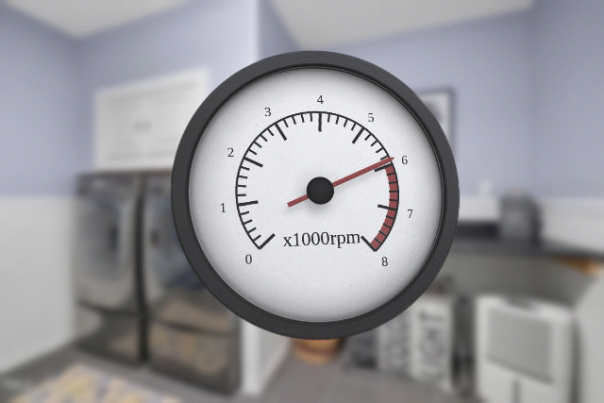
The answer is 5900 rpm
